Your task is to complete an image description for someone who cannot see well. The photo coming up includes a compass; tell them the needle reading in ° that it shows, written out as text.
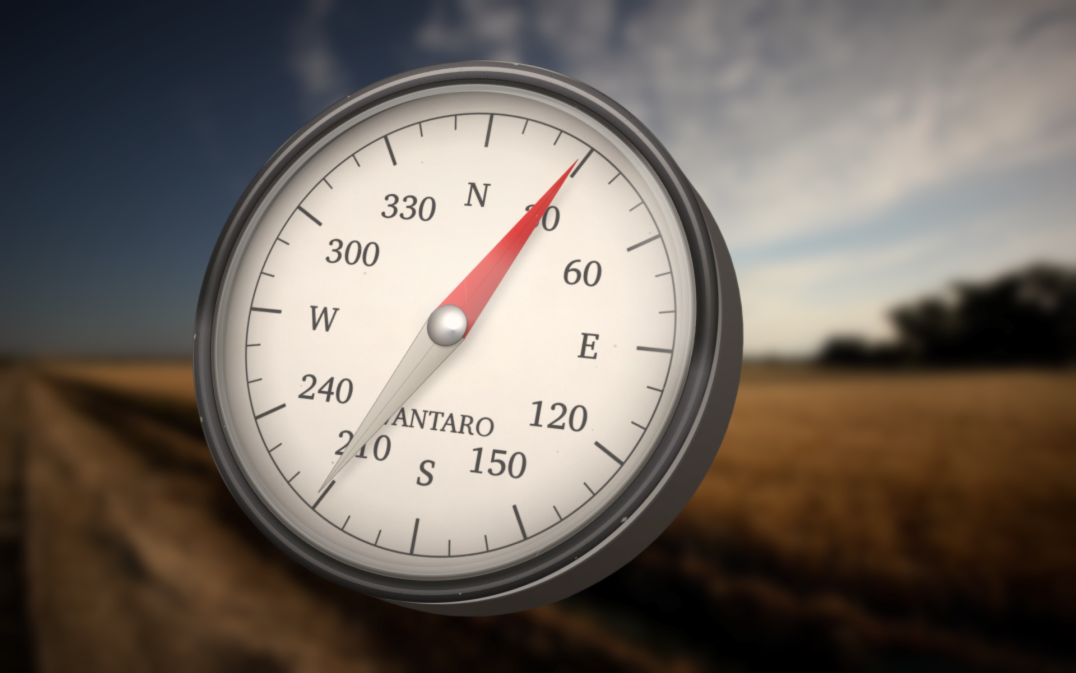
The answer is 30 °
